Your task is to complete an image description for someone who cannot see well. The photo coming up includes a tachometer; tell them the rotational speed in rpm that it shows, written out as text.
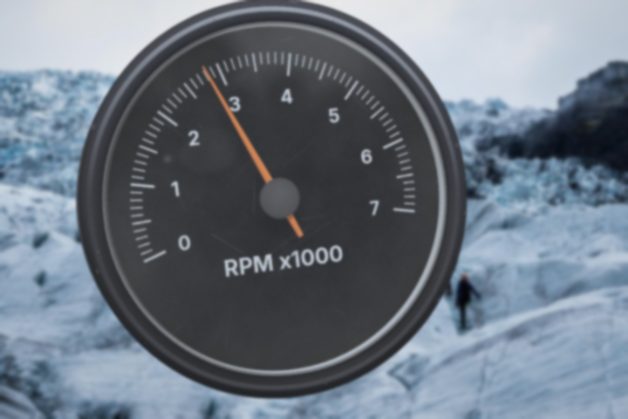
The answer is 2800 rpm
